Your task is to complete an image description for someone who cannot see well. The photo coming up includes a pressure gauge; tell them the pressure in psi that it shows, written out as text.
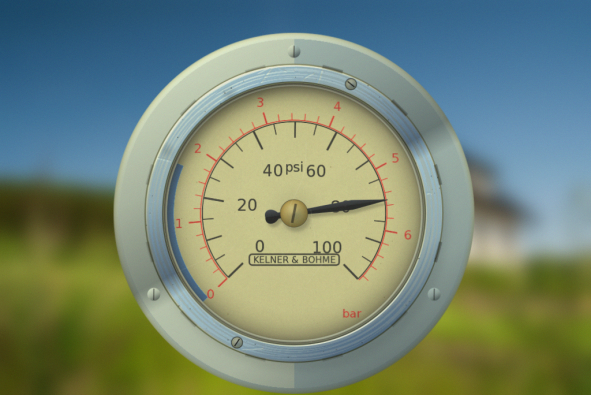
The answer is 80 psi
